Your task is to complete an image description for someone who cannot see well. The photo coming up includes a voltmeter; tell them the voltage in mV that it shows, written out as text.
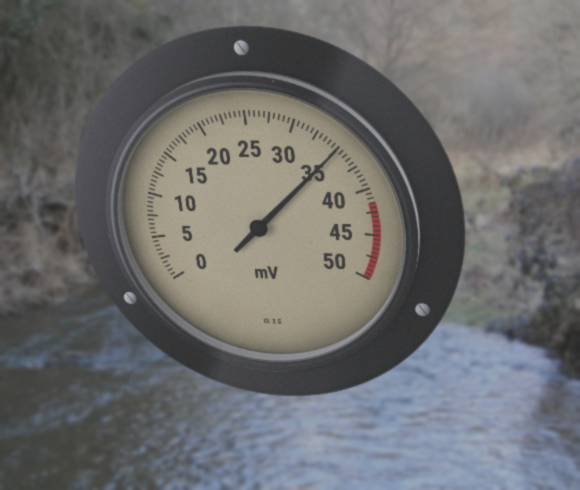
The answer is 35 mV
